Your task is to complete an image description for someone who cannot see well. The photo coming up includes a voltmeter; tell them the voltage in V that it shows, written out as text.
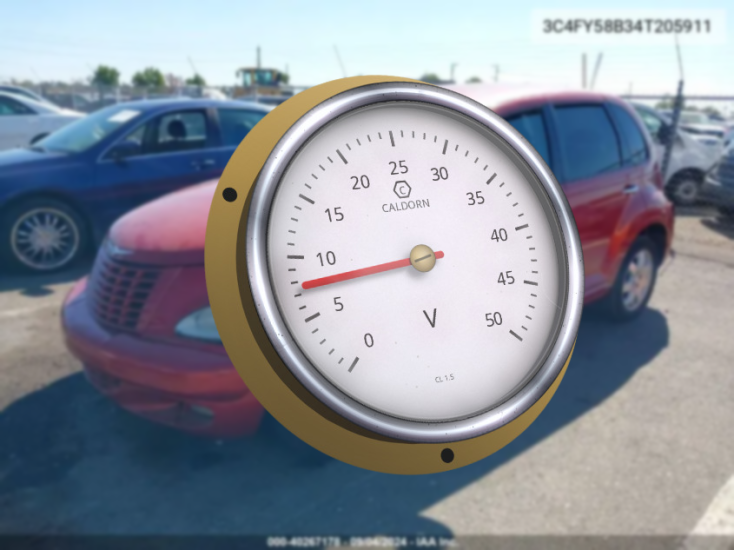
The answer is 7.5 V
